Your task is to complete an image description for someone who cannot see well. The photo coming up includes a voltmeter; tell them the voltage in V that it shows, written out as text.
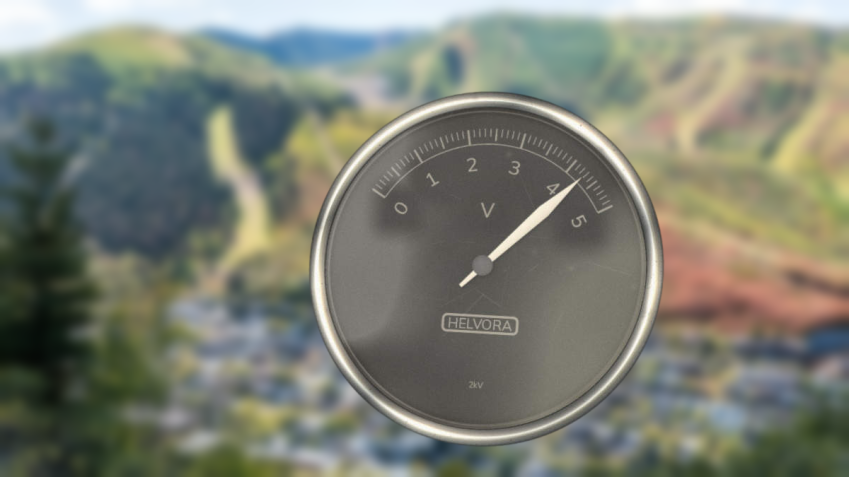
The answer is 4.3 V
